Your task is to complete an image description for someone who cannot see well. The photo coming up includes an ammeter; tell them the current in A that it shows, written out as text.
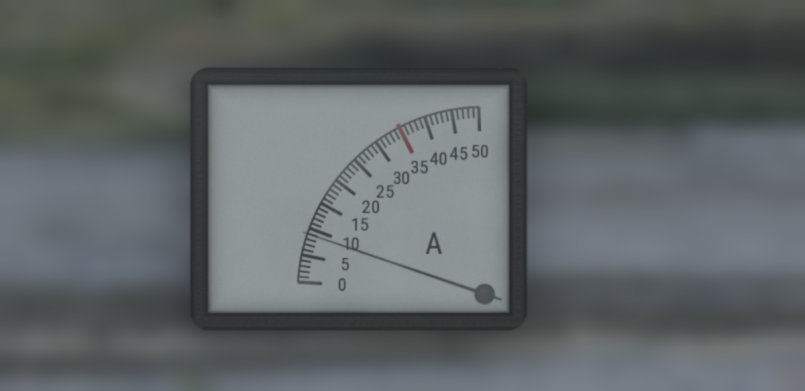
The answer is 9 A
